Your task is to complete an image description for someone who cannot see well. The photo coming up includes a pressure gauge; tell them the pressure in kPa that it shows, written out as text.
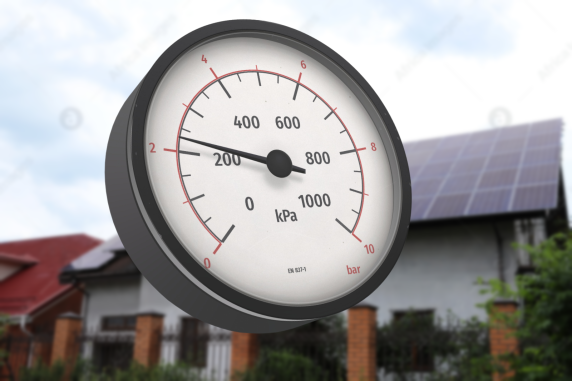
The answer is 225 kPa
